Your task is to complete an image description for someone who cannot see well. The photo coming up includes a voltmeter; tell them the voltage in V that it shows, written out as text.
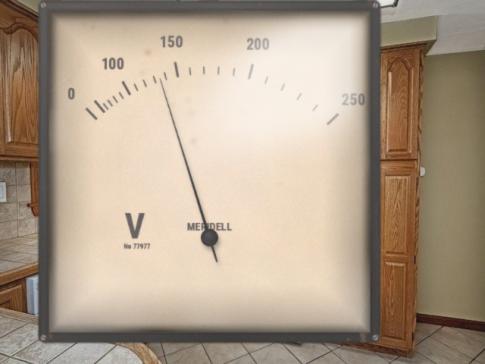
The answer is 135 V
